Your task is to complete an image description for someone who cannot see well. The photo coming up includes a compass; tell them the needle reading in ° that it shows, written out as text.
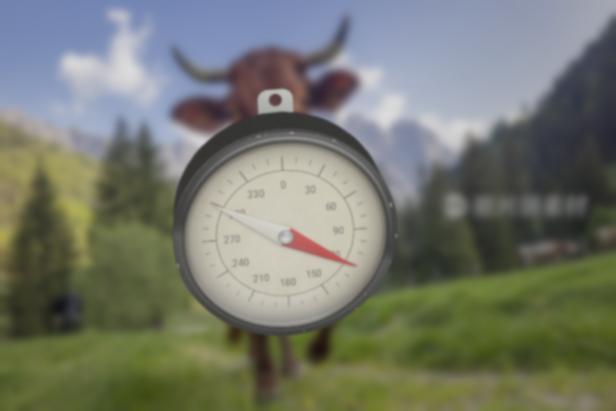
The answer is 120 °
